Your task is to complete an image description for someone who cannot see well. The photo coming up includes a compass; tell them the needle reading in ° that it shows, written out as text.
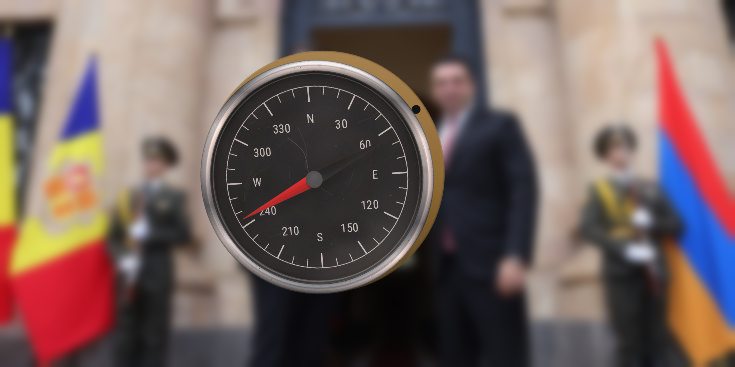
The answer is 245 °
